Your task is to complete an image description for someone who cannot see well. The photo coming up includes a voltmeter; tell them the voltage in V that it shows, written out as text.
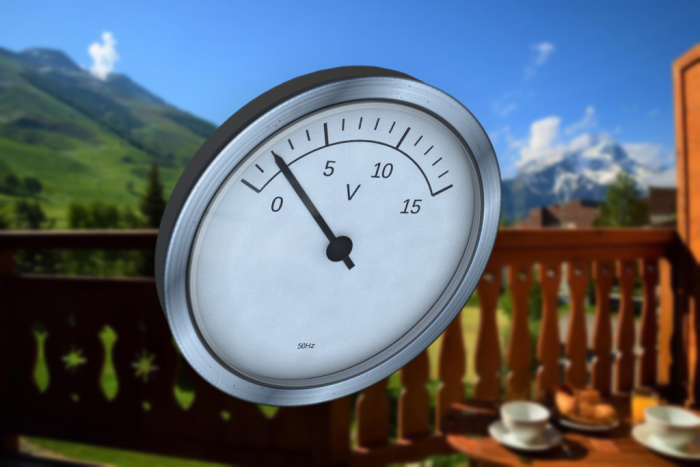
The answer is 2 V
